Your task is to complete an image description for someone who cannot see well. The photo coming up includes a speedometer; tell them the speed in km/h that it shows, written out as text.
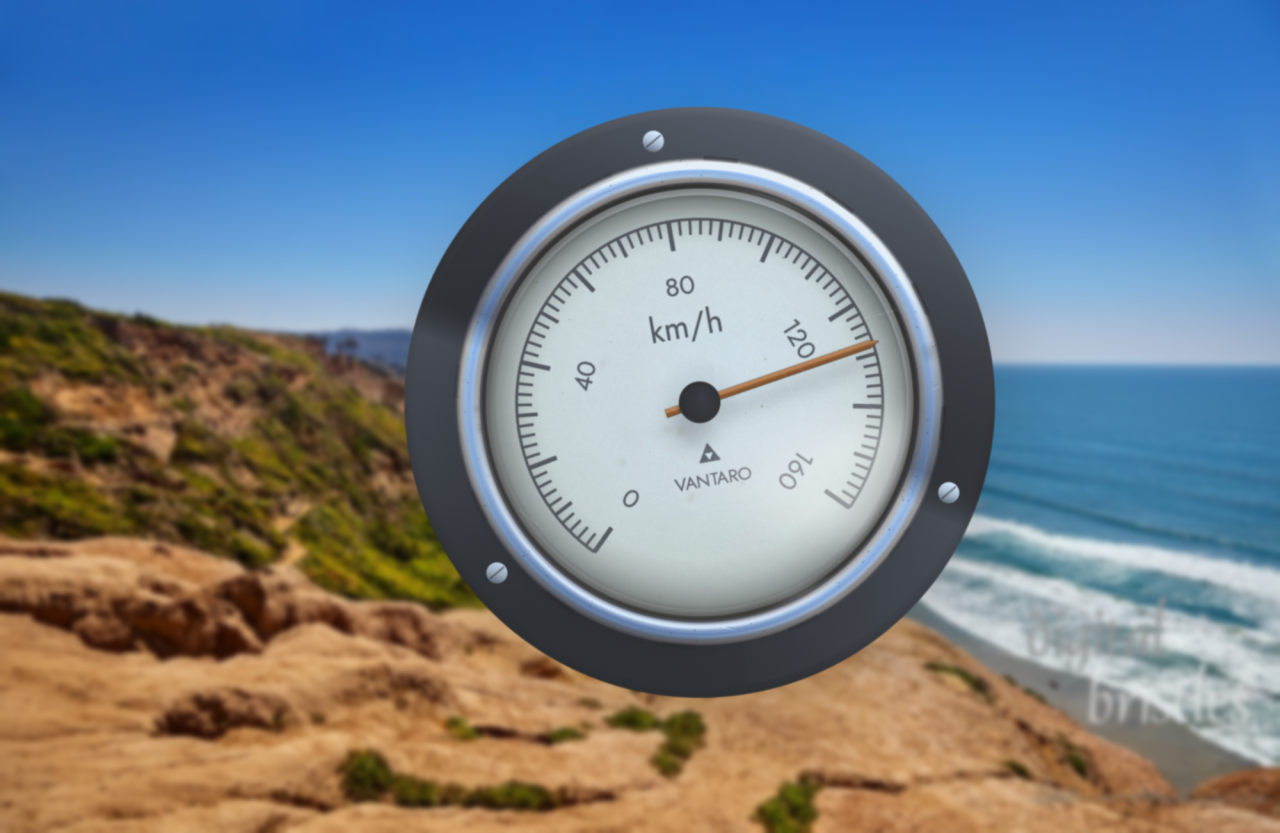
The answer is 128 km/h
